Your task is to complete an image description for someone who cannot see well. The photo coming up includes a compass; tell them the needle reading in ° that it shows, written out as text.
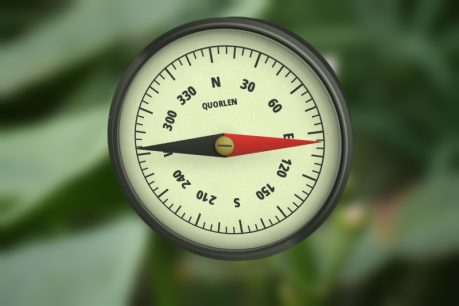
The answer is 95 °
